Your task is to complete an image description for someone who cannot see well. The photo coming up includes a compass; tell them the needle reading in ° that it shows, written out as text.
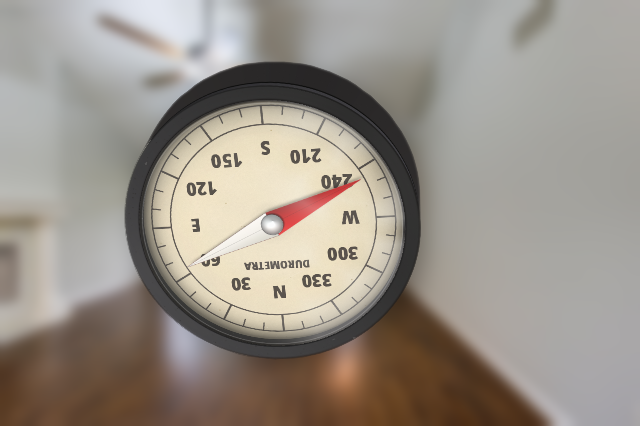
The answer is 245 °
